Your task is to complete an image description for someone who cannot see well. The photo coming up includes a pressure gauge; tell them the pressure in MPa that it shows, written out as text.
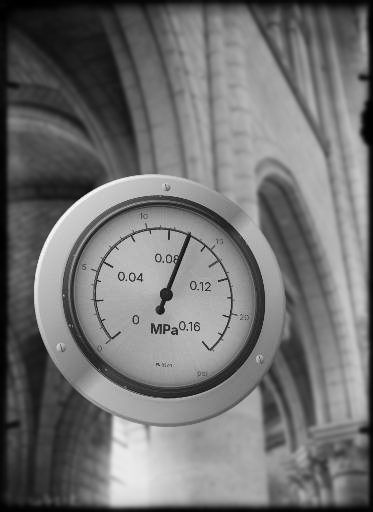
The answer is 0.09 MPa
